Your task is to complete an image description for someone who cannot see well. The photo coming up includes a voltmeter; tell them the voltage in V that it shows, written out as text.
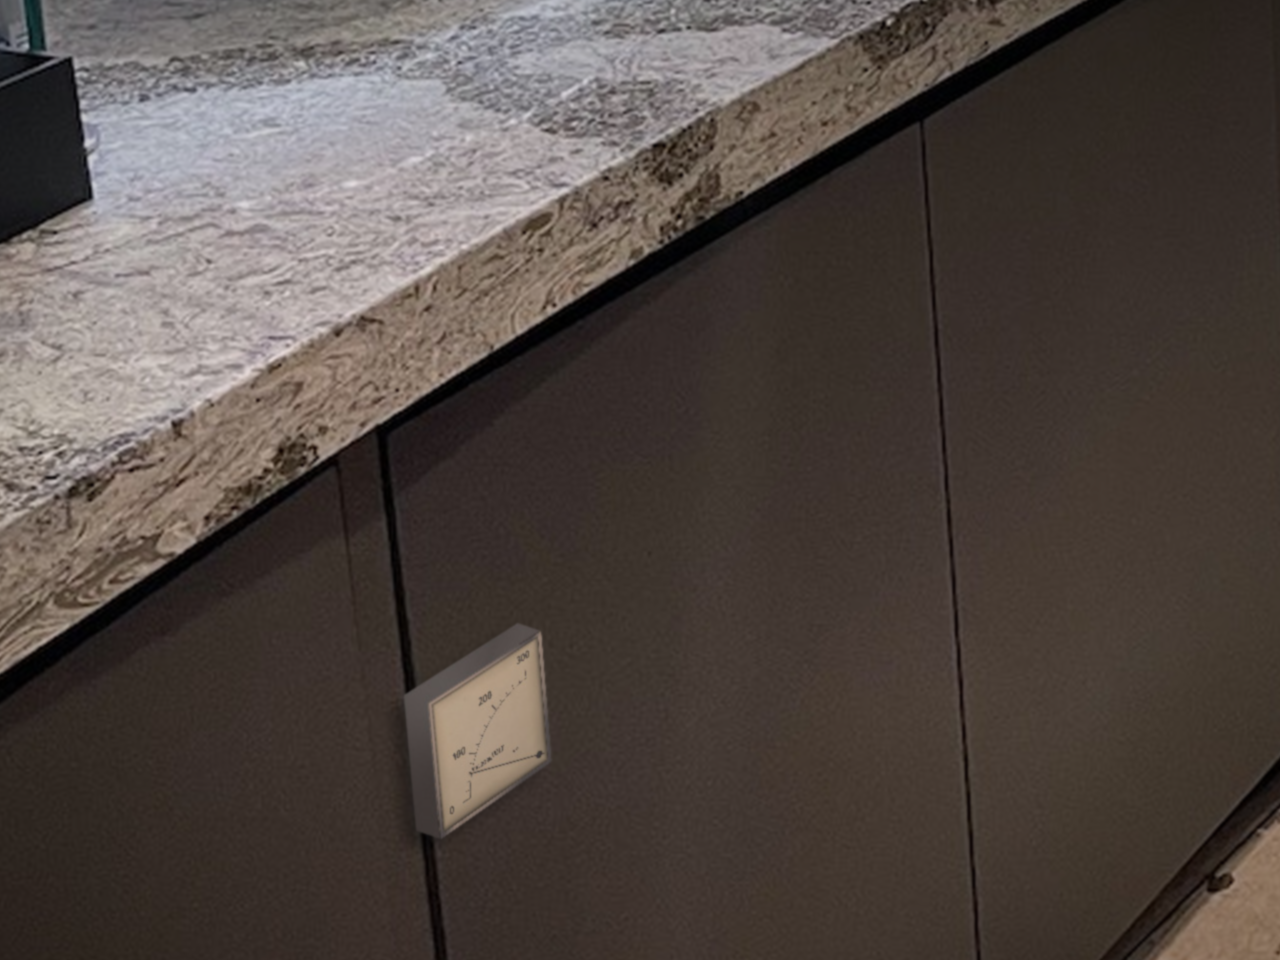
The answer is 60 V
